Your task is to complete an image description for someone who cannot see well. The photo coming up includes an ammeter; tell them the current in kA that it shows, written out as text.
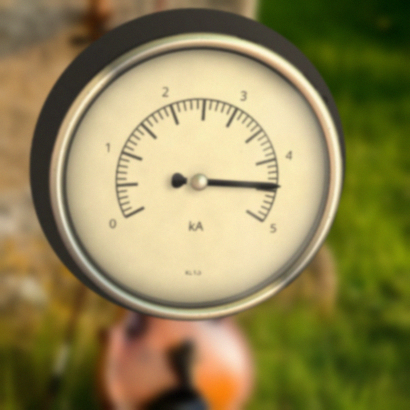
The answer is 4.4 kA
